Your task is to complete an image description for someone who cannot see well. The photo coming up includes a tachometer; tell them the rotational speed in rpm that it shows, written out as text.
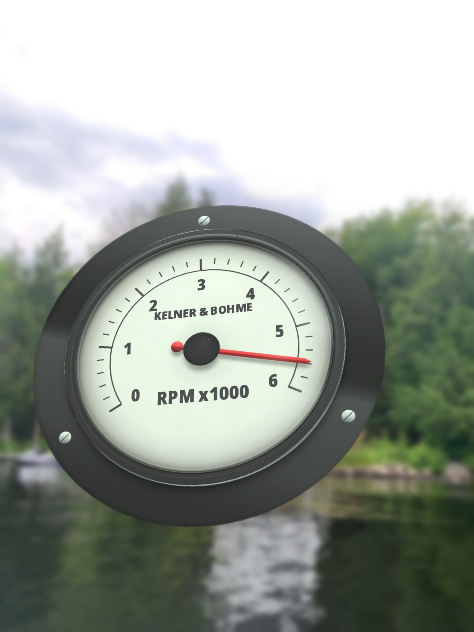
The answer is 5600 rpm
